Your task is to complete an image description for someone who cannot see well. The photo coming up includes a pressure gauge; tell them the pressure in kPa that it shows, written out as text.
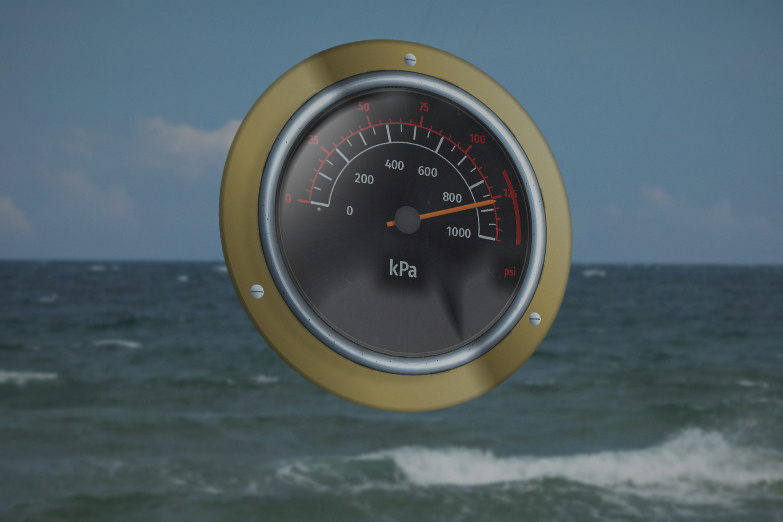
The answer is 875 kPa
